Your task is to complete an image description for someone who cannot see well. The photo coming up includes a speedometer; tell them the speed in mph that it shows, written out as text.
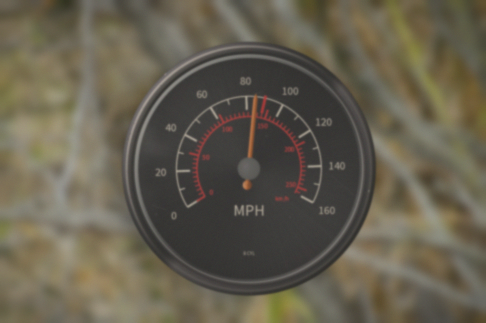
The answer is 85 mph
